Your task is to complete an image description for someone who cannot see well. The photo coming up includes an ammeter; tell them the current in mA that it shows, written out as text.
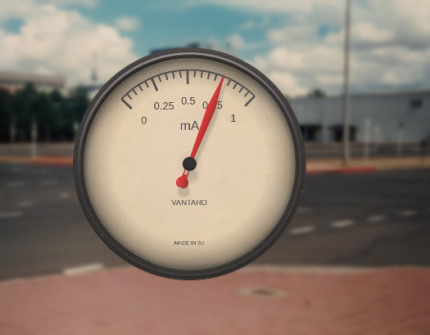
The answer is 0.75 mA
